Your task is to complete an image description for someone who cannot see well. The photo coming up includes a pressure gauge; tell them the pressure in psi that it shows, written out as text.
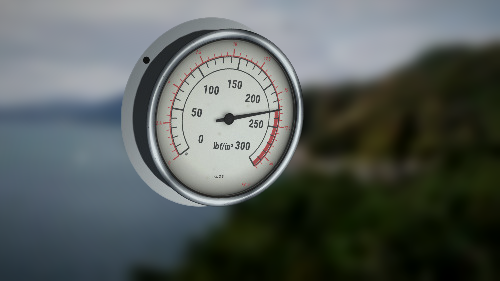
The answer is 230 psi
